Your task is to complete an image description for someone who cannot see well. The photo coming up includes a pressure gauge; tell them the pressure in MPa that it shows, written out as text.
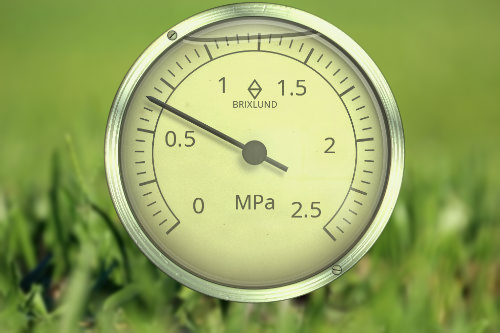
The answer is 0.65 MPa
